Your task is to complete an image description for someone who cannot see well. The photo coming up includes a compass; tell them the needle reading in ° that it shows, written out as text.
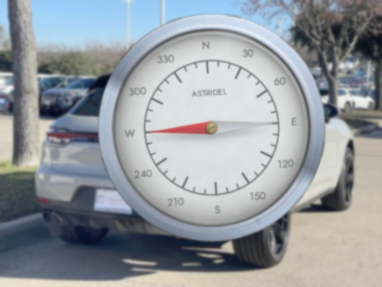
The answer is 270 °
